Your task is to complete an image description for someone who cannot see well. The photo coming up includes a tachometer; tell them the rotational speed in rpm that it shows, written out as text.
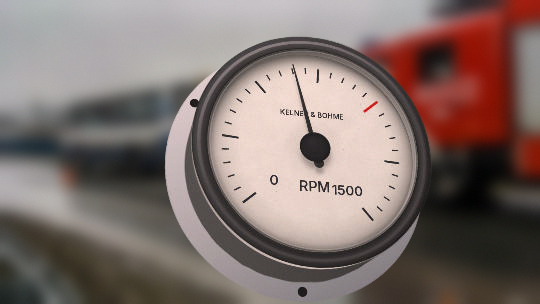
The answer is 650 rpm
